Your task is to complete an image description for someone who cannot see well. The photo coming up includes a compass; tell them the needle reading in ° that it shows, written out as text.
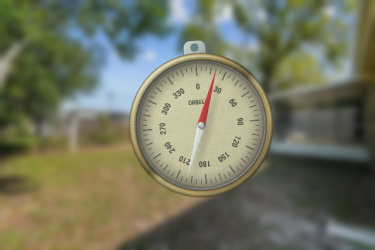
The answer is 20 °
